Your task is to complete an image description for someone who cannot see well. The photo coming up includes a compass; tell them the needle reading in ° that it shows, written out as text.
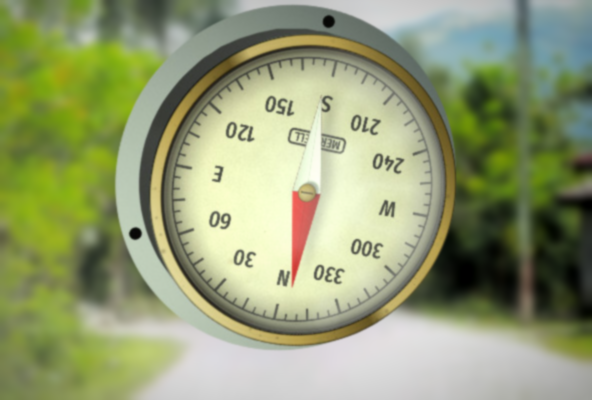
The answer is 355 °
